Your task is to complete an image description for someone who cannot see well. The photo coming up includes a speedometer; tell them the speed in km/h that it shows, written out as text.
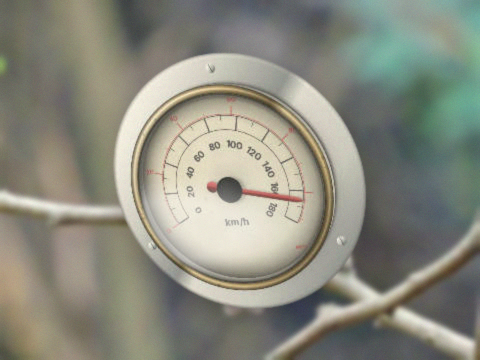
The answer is 165 km/h
